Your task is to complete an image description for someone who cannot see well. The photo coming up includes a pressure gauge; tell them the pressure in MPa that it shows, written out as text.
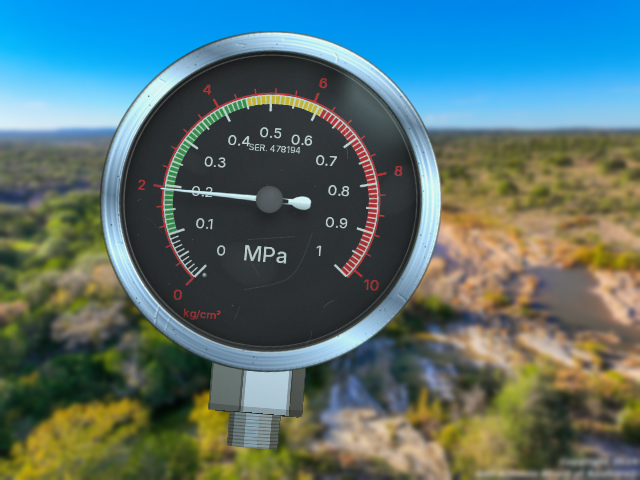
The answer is 0.19 MPa
